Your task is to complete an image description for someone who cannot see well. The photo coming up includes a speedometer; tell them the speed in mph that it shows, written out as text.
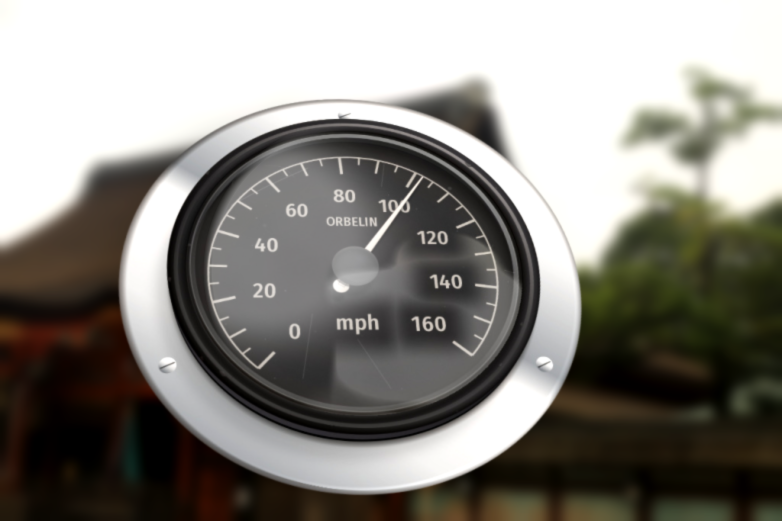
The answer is 102.5 mph
